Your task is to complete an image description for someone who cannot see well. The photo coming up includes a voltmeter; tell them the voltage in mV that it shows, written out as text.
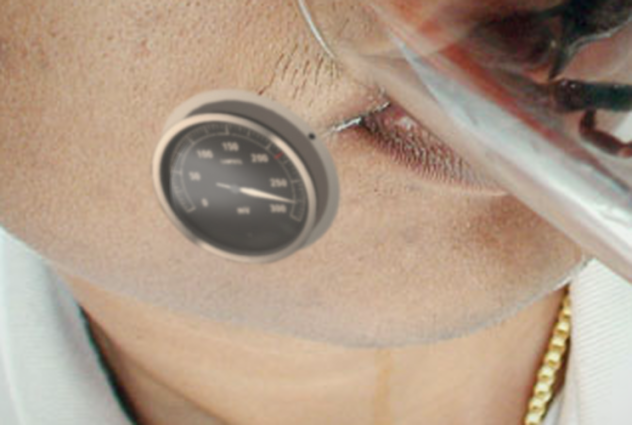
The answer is 275 mV
